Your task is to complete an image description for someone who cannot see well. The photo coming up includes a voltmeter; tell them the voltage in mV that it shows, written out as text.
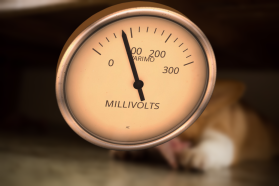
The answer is 80 mV
